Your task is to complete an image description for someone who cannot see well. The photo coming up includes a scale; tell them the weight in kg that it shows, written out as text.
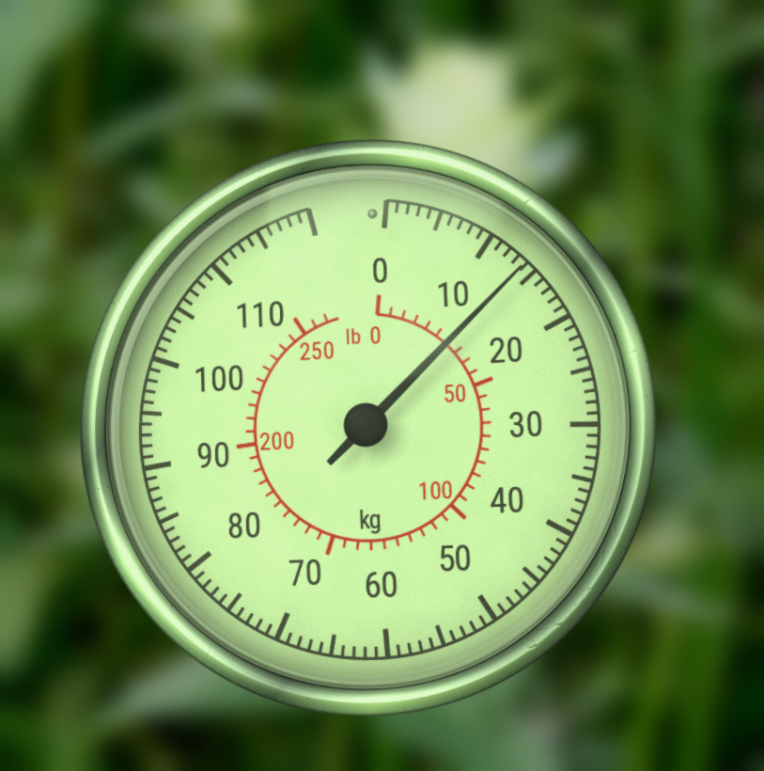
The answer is 14 kg
